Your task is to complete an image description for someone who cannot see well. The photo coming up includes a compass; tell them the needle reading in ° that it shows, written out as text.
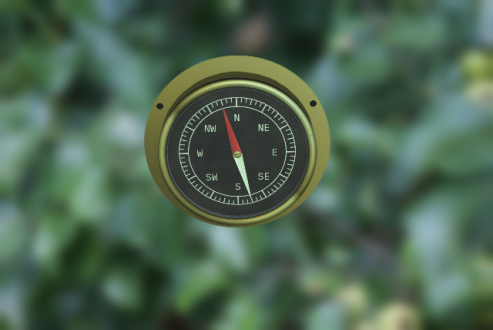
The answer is 345 °
